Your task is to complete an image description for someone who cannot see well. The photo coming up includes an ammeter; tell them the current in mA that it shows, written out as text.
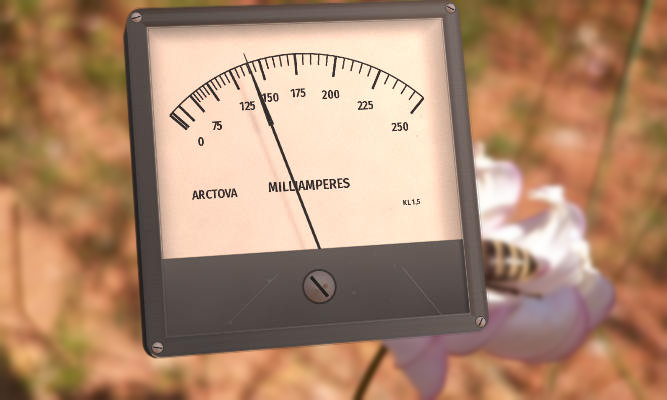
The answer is 140 mA
